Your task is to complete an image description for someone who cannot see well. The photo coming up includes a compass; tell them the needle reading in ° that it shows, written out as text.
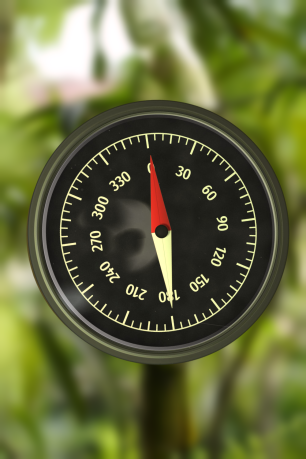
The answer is 0 °
